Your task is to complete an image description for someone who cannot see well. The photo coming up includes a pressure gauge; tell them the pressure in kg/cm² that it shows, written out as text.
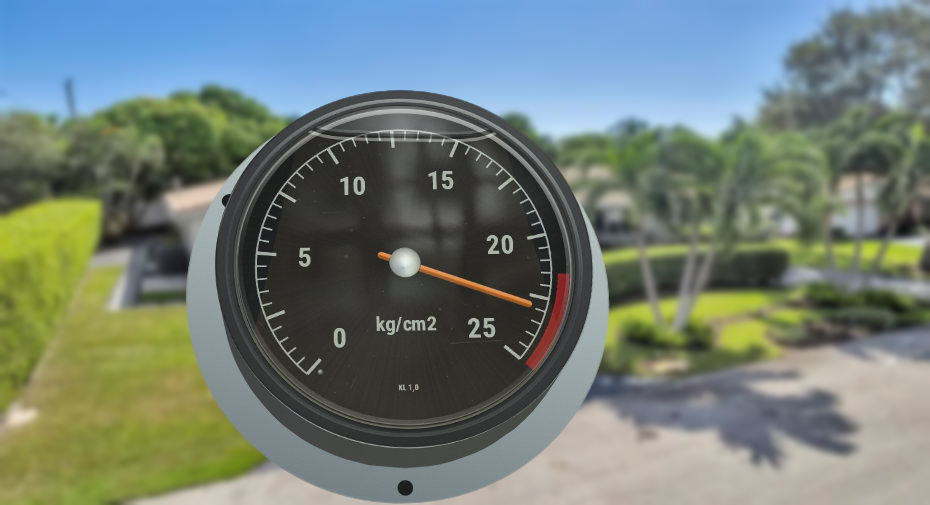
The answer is 23 kg/cm²
